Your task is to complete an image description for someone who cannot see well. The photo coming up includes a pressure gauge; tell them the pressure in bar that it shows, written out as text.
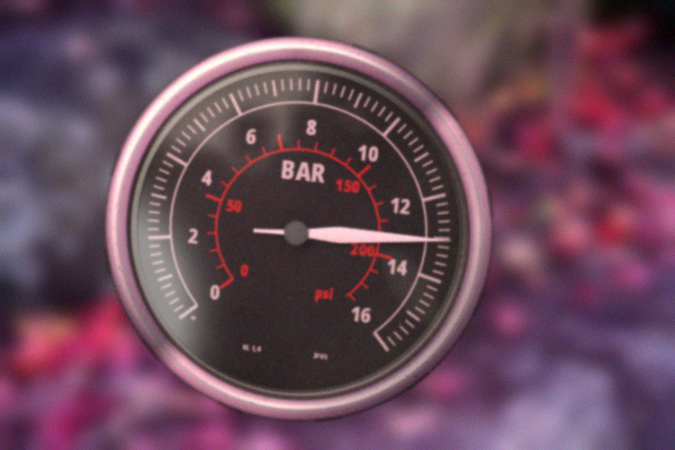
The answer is 13 bar
